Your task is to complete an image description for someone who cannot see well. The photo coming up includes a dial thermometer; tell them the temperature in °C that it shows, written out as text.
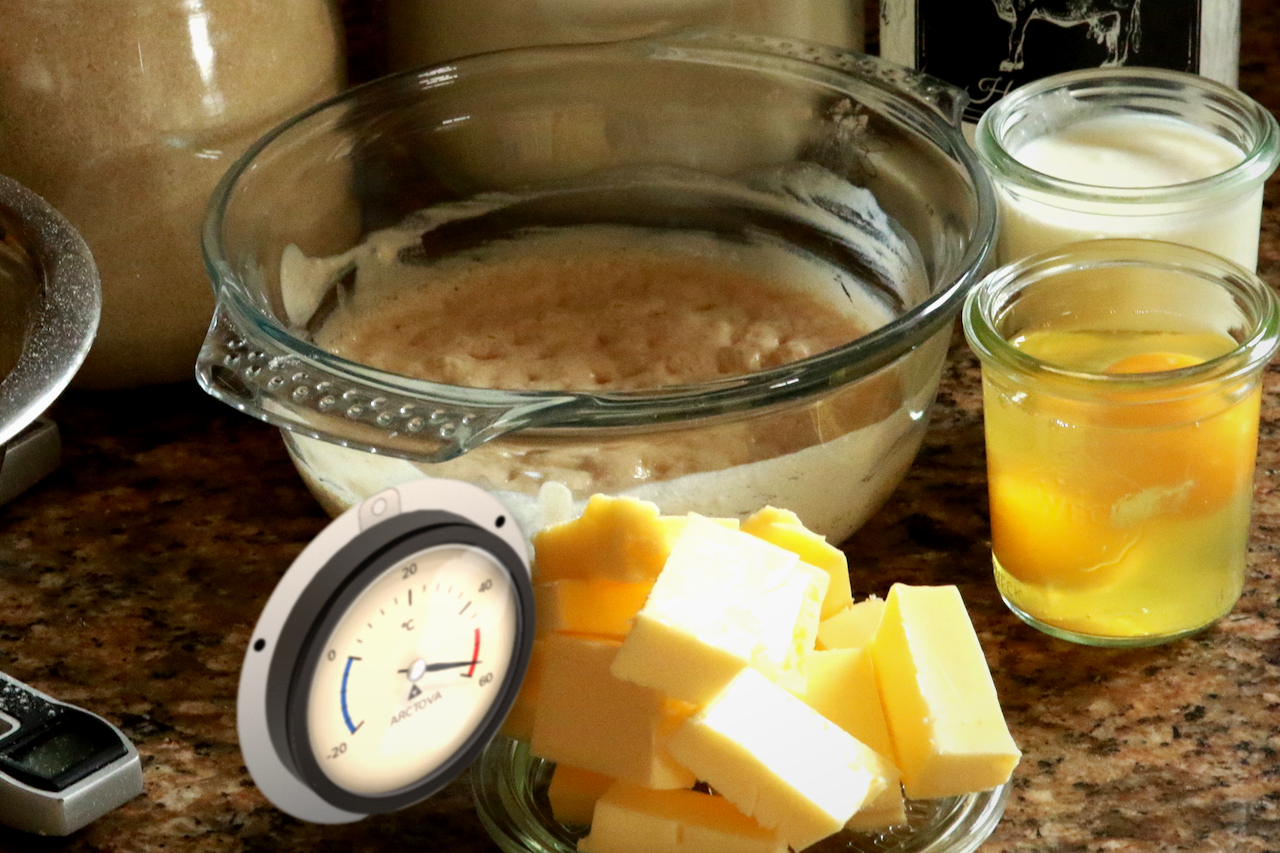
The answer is 56 °C
